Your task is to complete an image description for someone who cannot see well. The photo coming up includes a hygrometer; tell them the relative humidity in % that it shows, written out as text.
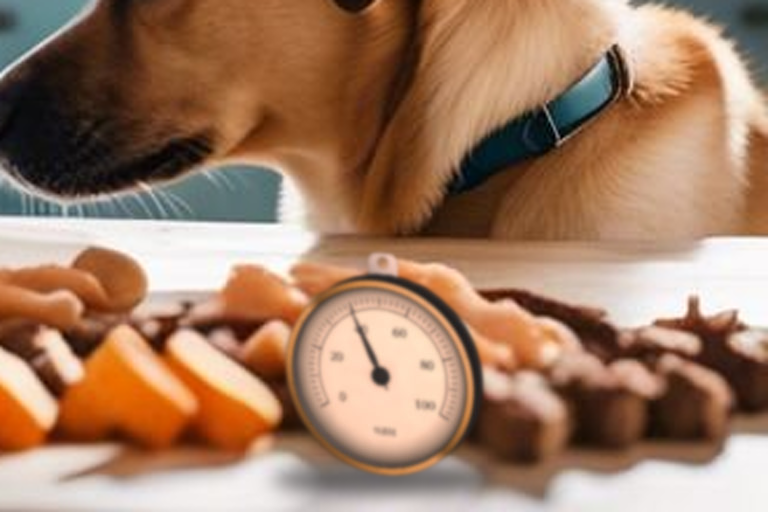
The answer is 40 %
